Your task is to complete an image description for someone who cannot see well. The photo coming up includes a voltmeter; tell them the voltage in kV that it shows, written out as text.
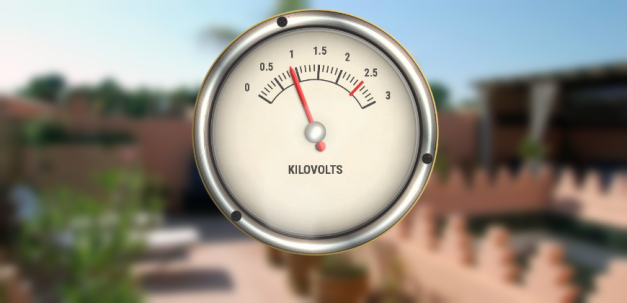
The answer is 0.9 kV
